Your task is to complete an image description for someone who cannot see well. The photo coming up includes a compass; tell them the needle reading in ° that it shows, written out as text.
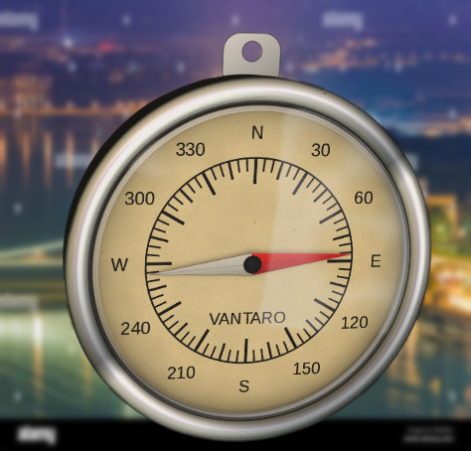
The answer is 85 °
